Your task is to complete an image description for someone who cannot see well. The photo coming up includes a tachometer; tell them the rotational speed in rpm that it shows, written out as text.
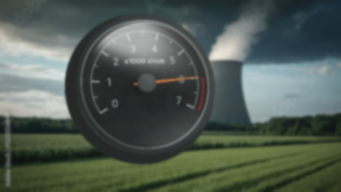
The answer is 6000 rpm
